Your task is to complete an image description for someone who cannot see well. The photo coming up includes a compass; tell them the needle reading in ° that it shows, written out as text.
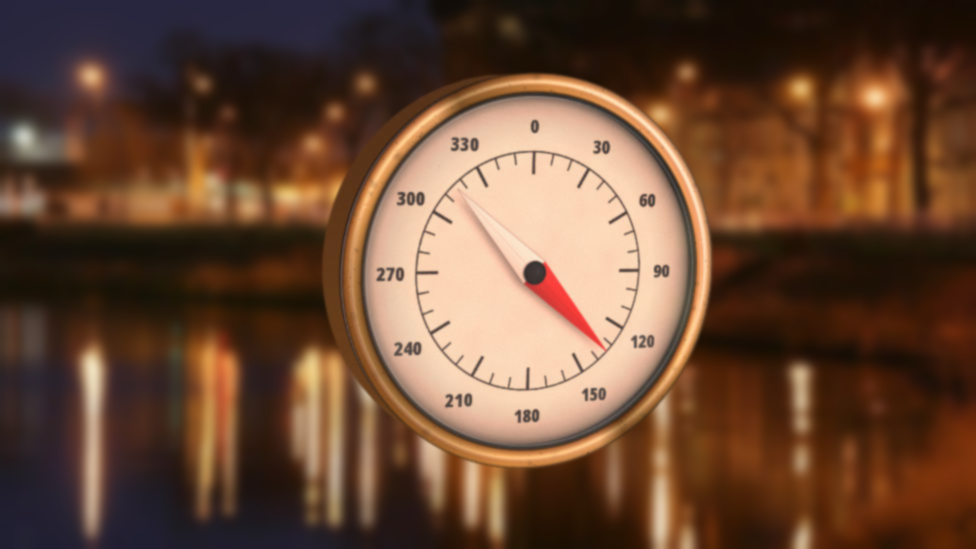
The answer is 135 °
